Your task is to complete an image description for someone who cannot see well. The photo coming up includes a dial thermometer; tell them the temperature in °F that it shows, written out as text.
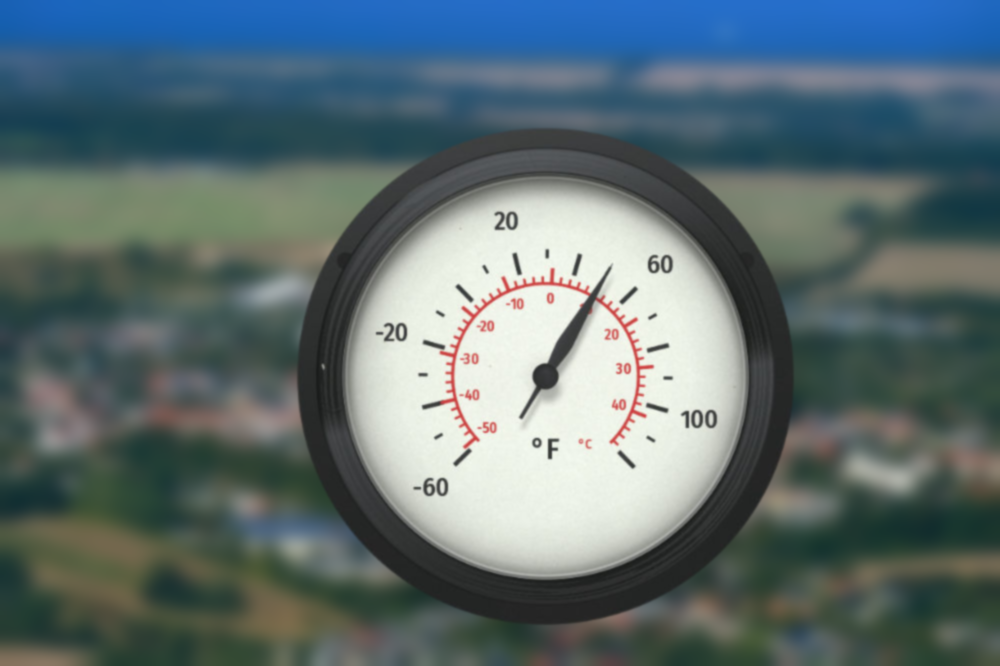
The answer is 50 °F
